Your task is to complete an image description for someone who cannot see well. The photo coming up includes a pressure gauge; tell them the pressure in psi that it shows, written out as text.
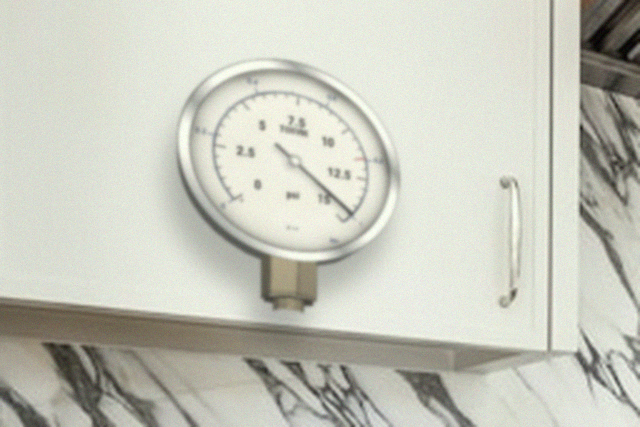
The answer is 14.5 psi
